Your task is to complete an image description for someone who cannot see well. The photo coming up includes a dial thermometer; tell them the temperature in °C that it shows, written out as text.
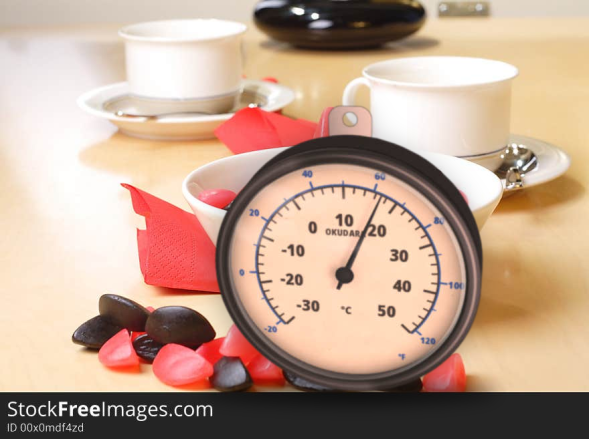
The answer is 17 °C
